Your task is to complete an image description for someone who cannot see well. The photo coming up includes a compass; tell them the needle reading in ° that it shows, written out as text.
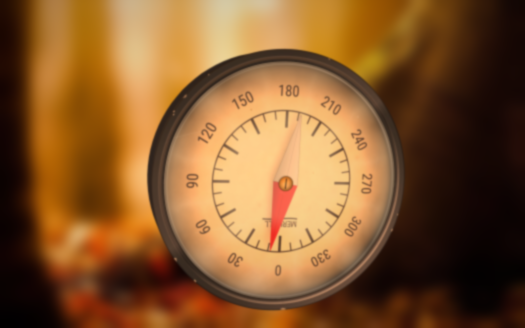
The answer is 10 °
